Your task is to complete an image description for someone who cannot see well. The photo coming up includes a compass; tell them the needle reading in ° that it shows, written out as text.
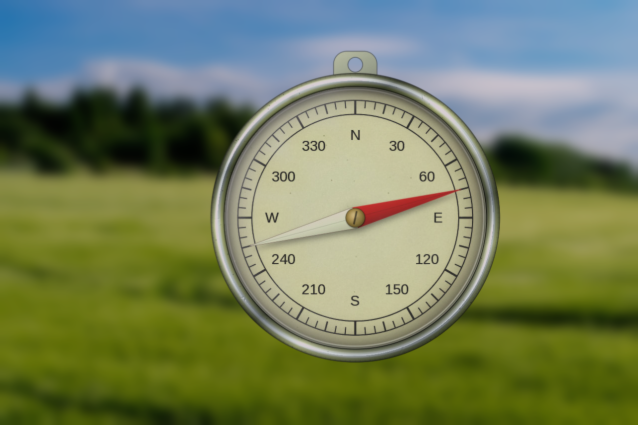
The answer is 75 °
